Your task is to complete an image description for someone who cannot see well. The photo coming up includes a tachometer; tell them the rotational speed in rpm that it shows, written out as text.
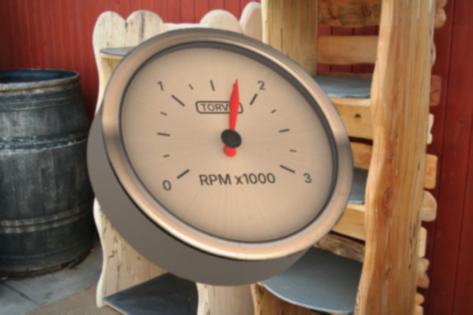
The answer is 1750 rpm
